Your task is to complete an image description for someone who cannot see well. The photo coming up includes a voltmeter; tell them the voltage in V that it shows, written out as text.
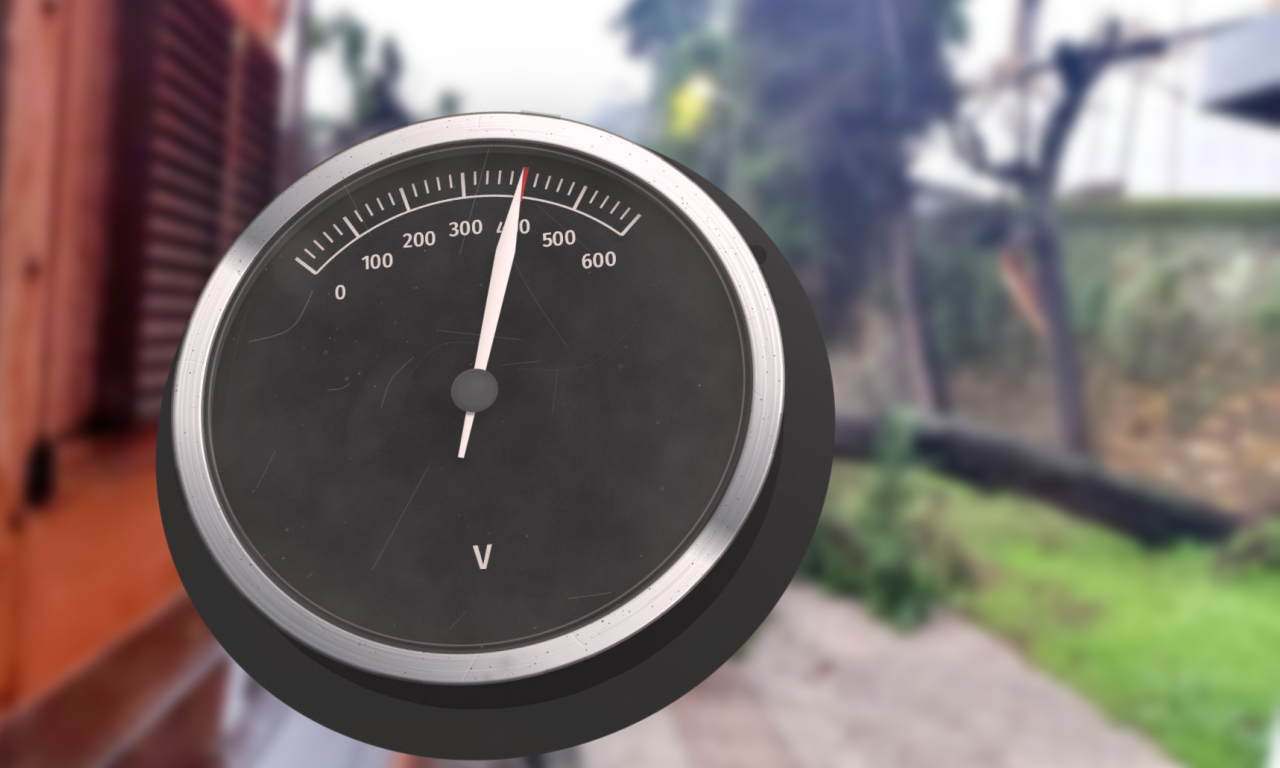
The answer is 400 V
